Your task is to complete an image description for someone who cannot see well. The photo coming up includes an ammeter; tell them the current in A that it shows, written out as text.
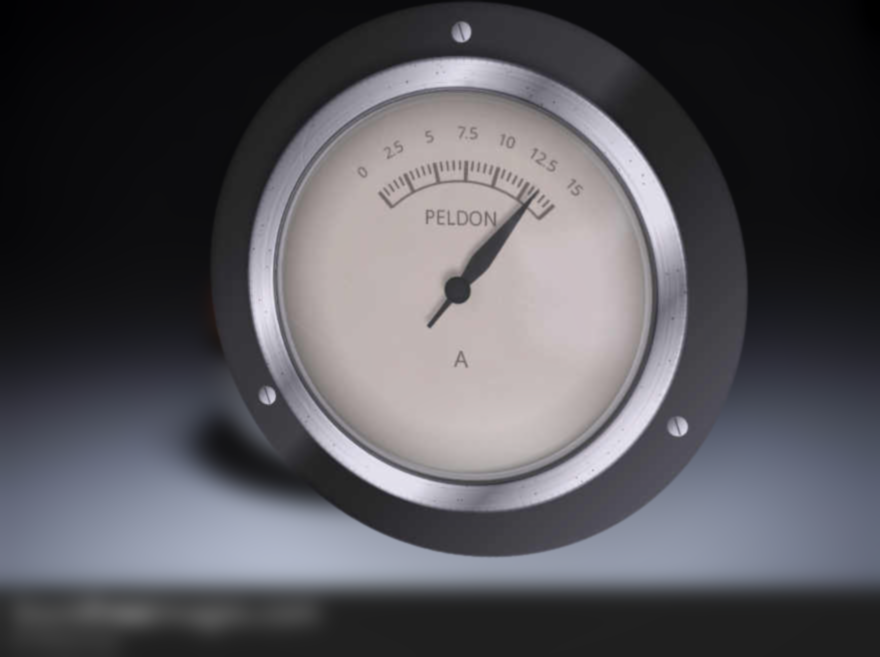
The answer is 13.5 A
